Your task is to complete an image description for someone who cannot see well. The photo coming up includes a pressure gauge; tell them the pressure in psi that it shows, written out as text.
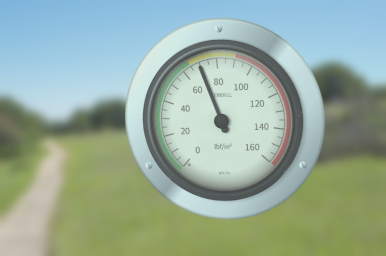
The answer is 70 psi
